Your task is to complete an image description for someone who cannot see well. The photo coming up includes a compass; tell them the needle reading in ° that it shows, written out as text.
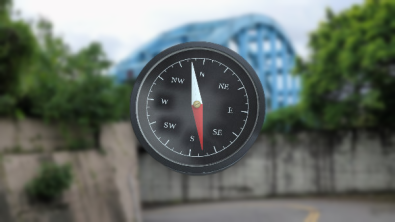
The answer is 165 °
